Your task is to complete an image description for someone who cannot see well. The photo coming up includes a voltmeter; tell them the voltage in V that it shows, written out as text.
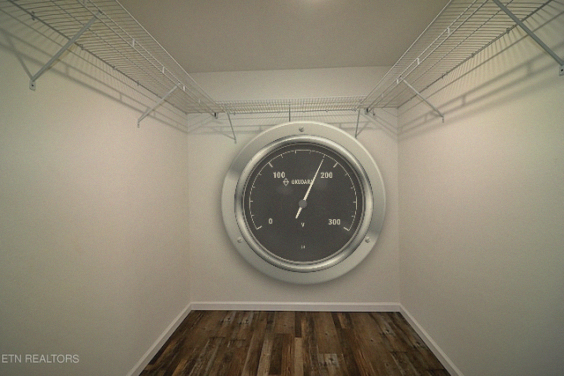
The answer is 180 V
